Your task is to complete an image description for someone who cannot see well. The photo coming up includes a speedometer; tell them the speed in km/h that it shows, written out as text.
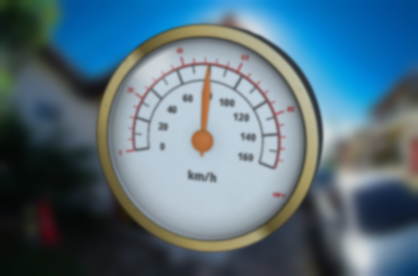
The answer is 80 km/h
